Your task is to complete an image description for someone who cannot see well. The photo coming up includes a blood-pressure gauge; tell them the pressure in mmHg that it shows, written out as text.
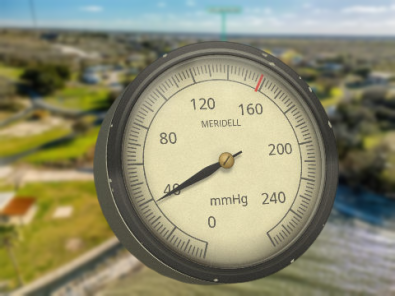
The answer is 38 mmHg
